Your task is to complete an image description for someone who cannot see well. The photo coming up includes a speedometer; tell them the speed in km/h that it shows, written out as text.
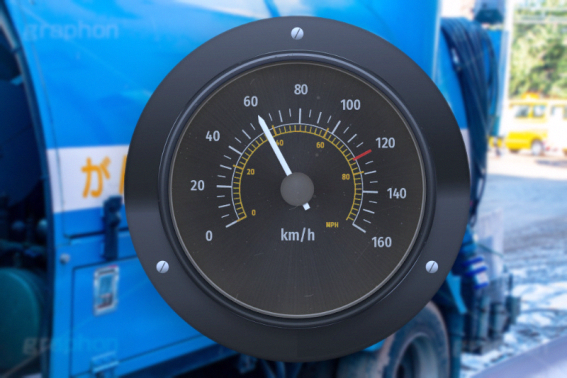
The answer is 60 km/h
